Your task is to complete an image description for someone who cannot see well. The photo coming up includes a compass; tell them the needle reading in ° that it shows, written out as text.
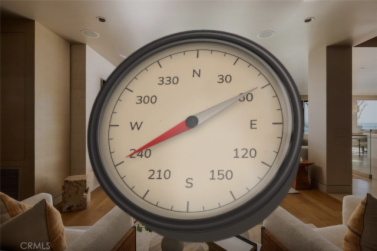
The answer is 240 °
